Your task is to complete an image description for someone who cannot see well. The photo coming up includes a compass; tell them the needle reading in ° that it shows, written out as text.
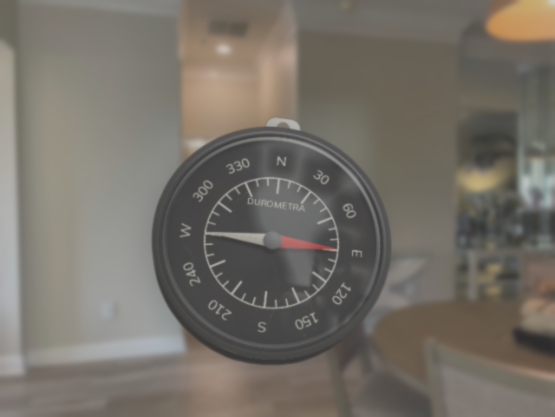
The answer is 90 °
